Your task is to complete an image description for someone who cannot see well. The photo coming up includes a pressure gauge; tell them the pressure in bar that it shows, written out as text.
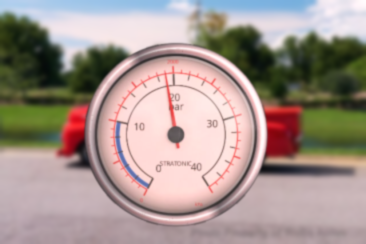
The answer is 19 bar
